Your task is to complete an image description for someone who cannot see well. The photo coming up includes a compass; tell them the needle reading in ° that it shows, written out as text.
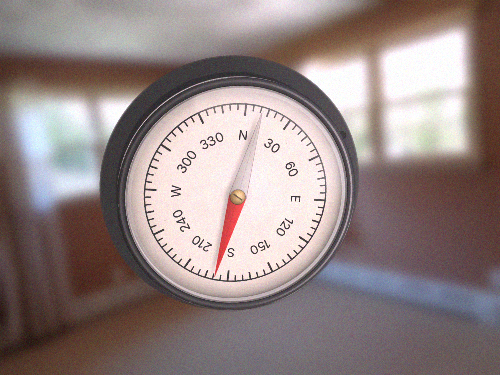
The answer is 190 °
